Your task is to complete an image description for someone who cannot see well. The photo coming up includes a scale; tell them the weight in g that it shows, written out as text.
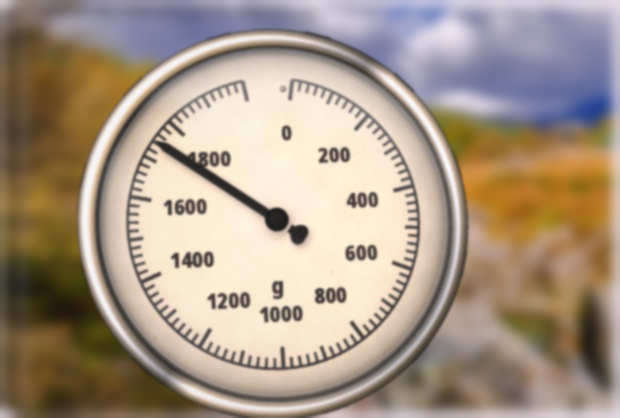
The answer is 1740 g
